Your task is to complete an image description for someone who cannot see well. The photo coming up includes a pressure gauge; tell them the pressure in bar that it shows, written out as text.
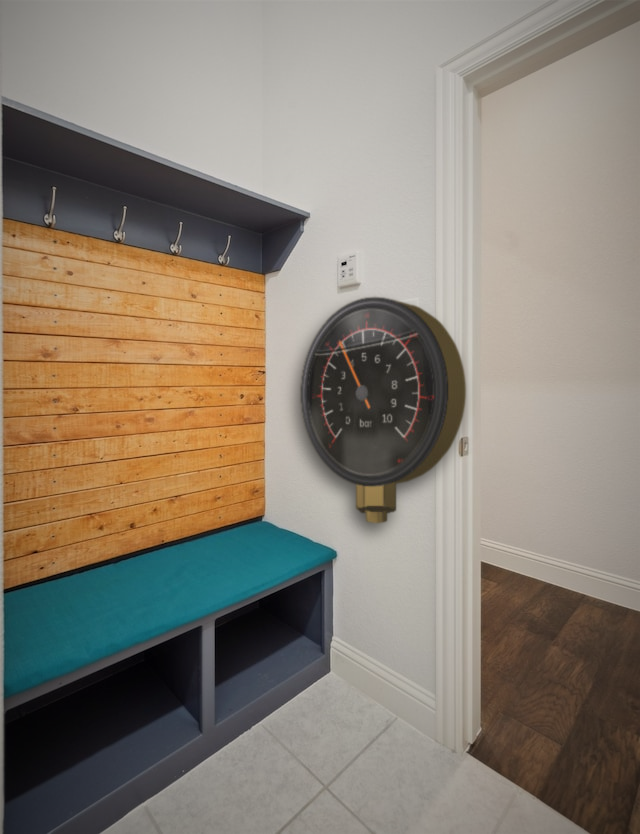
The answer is 4 bar
